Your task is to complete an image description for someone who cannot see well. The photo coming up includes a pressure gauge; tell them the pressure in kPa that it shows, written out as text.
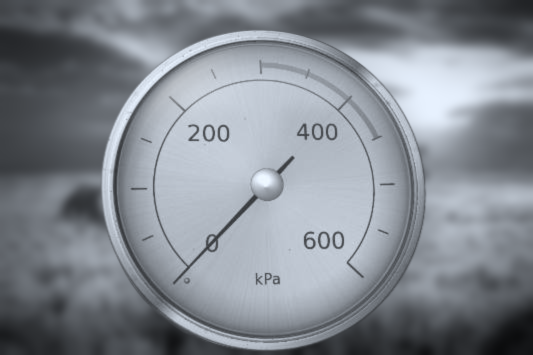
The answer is 0 kPa
